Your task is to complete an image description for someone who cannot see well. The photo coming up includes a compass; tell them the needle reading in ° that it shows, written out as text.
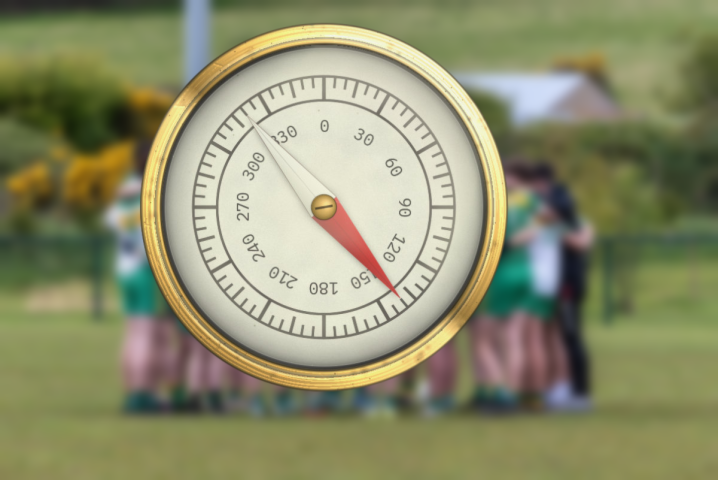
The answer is 140 °
